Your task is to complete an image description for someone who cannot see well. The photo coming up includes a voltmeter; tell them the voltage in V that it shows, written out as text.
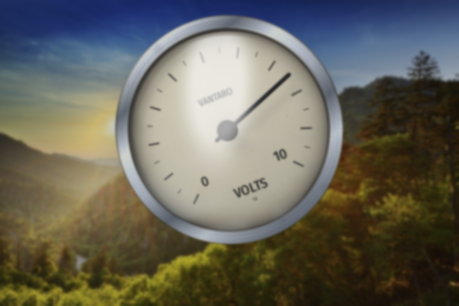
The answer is 7.5 V
